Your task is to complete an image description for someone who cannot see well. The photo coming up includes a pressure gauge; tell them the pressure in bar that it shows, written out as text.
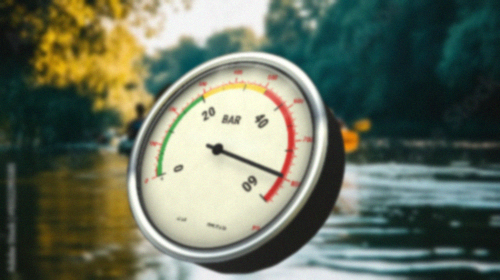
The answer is 55 bar
